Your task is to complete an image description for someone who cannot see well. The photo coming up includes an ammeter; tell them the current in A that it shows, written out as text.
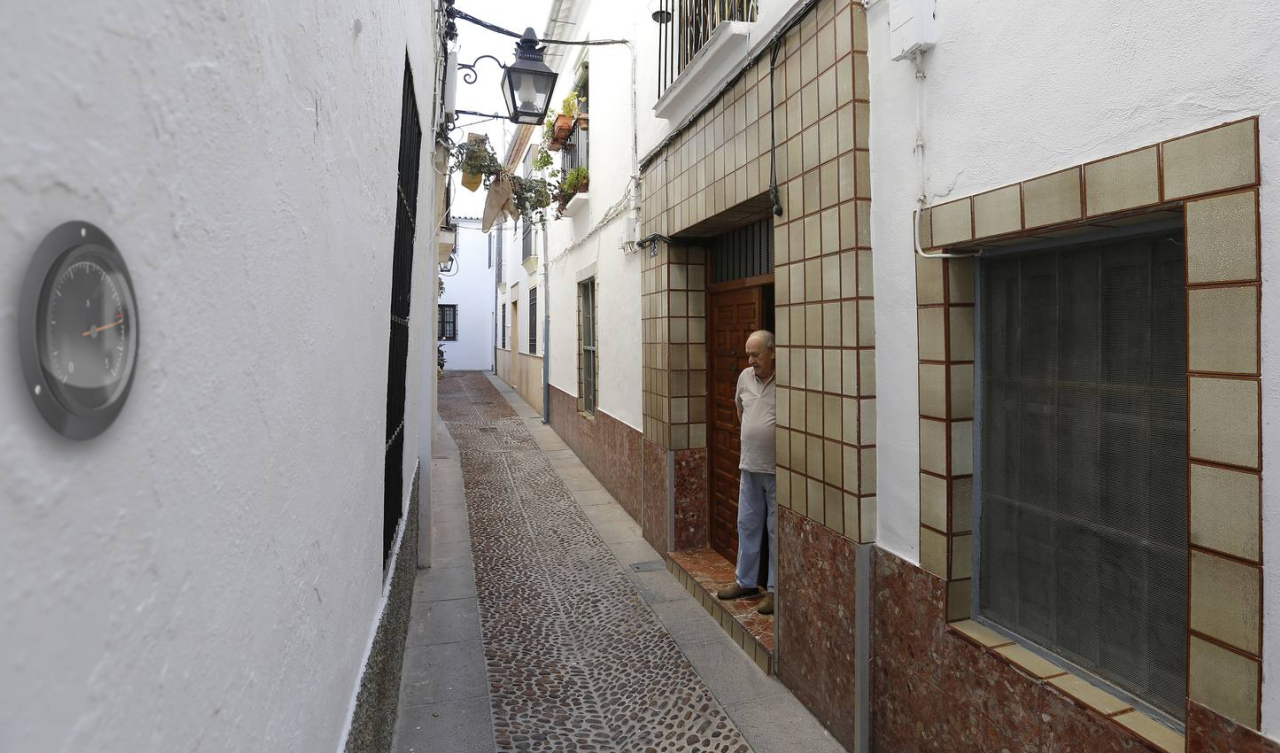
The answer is 4 A
